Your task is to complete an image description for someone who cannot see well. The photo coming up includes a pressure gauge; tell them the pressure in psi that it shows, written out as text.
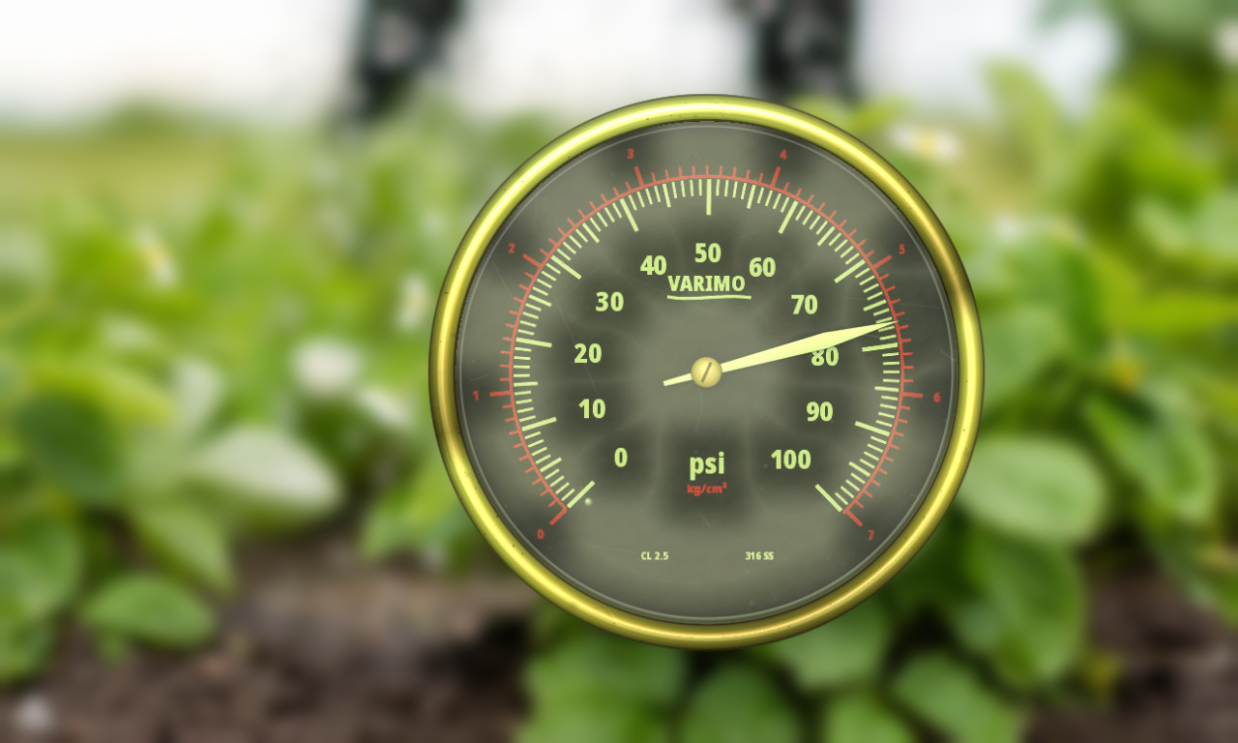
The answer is 77.5 psi
